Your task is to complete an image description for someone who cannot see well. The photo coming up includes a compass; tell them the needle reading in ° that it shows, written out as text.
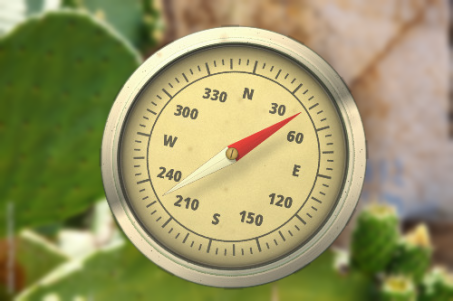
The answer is 45 °
